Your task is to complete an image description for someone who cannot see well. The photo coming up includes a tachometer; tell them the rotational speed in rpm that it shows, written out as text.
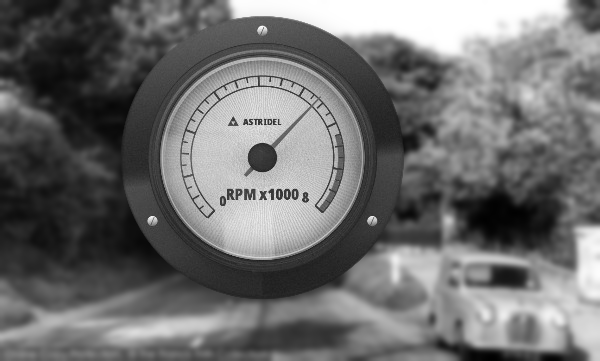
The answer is 5375 rpm
